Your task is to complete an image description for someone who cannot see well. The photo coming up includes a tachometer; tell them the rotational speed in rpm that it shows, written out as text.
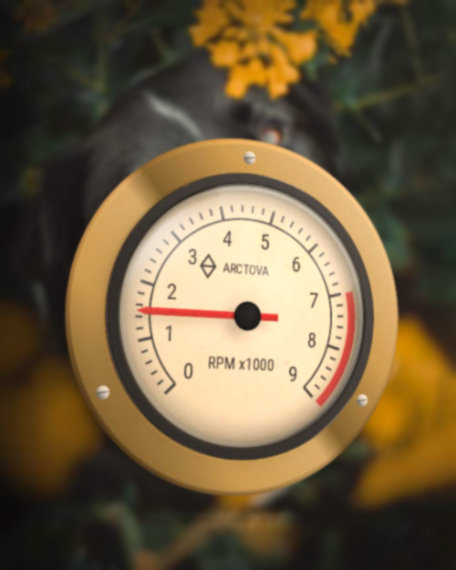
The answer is 1500 rpm
